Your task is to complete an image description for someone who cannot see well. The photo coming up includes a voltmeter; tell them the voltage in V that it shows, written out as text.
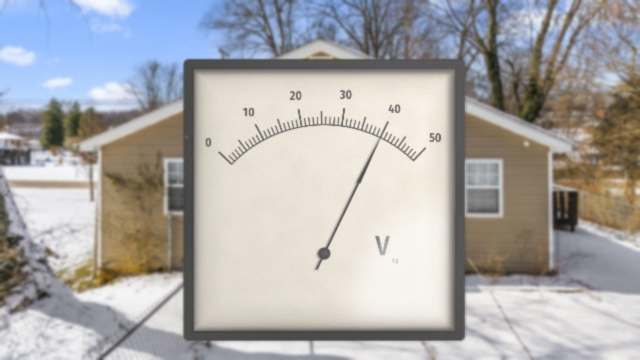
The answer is 40 V
